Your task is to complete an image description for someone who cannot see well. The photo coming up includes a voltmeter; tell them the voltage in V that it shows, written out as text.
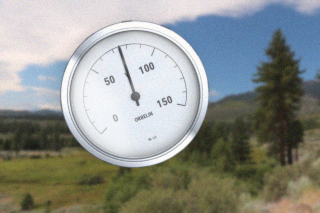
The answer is 75 V
